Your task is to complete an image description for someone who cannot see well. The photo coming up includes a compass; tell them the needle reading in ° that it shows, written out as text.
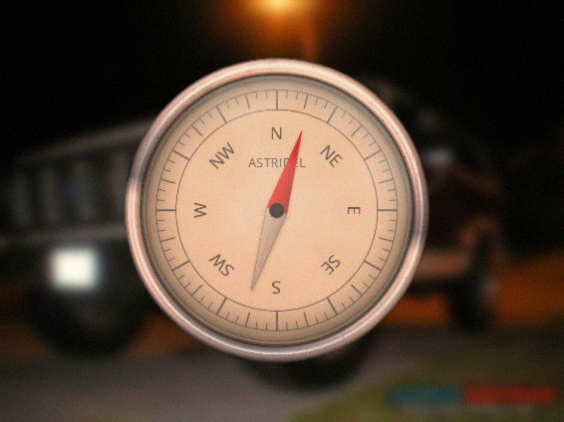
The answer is 17.5 °
